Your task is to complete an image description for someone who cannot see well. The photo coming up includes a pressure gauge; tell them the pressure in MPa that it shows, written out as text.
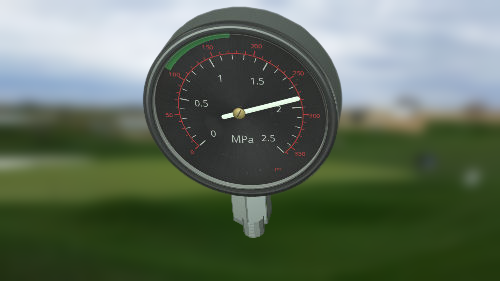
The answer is 1.9 MPa
